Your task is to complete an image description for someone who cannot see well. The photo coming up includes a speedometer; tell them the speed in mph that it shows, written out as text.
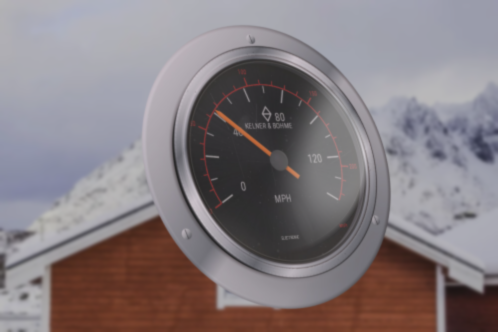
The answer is 40 mph
